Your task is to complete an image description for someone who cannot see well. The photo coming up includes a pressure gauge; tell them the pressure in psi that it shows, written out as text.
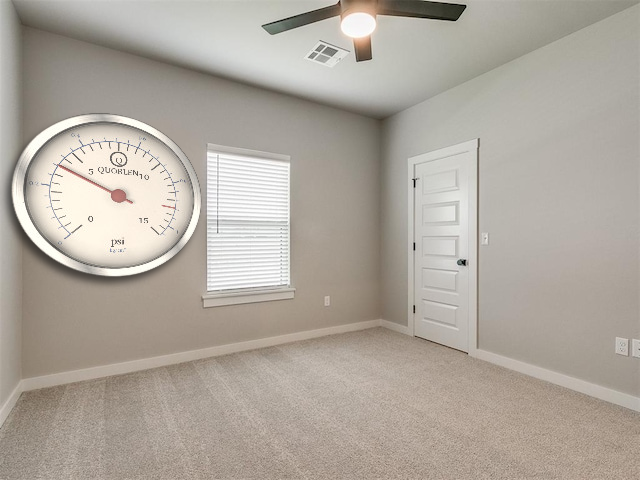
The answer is 4 psi
